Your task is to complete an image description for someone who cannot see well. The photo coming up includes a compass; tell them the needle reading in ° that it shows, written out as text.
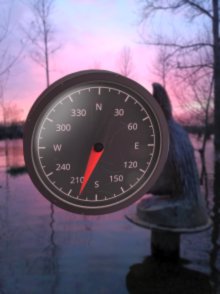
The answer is 200 °
